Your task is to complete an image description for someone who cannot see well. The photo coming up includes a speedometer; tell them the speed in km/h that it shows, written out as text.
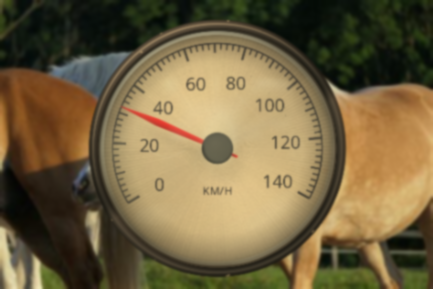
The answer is 32 km/h
